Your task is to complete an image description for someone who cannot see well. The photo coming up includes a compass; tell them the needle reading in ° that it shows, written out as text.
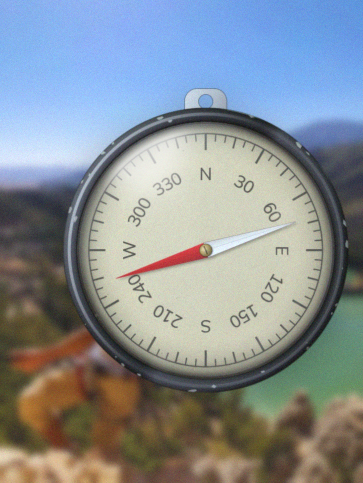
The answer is 252.5 °
